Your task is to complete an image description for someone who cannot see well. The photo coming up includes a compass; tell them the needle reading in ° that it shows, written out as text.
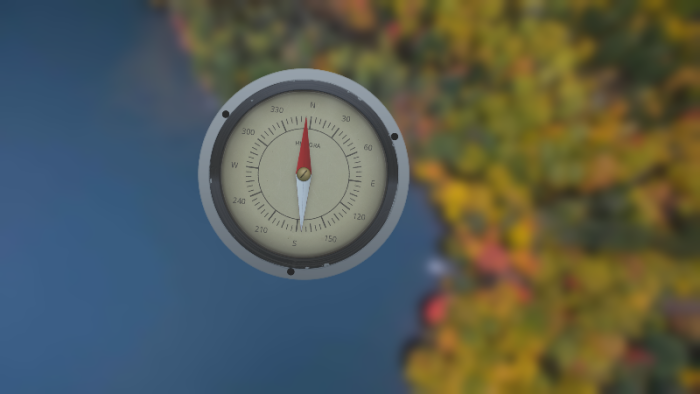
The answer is 355 °
